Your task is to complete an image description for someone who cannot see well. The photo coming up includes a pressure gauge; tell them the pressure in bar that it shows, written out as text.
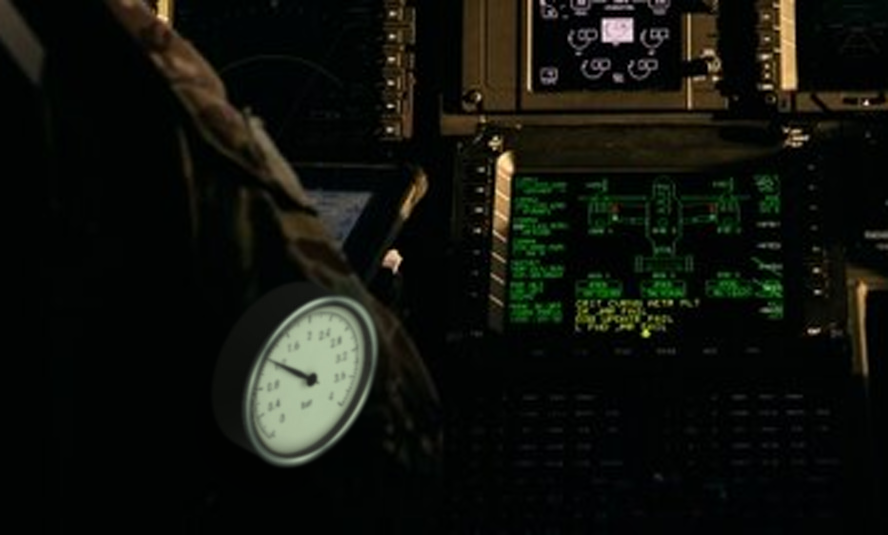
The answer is 1.2 bar
